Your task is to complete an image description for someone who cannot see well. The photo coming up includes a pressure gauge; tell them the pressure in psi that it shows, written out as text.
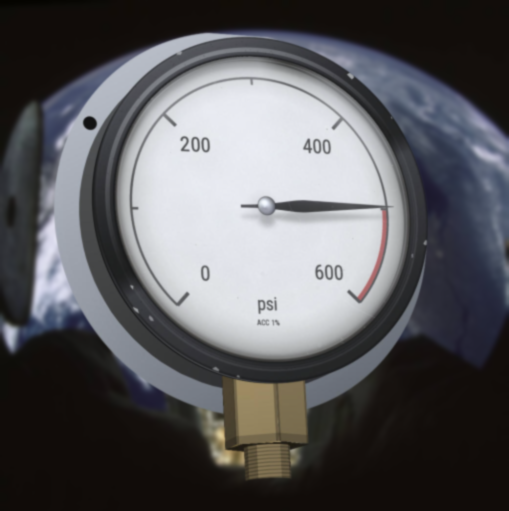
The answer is 500 psi
